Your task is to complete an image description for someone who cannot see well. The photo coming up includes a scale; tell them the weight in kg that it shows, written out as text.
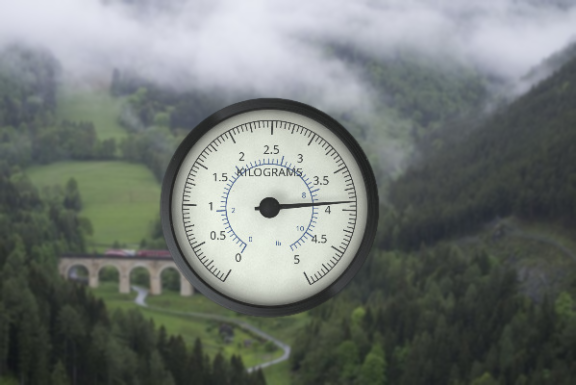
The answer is 3.9 kg
